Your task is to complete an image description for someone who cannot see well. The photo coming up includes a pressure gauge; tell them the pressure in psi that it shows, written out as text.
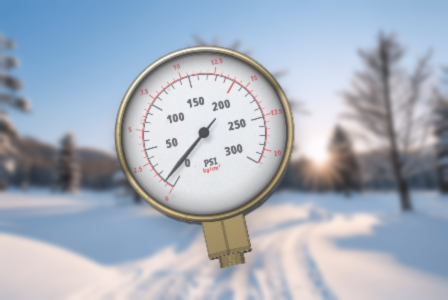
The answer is 10 psi
